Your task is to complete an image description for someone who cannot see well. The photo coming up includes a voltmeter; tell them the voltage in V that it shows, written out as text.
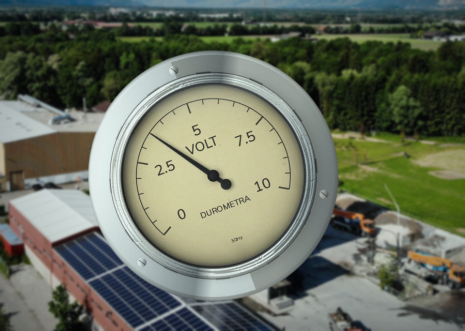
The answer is 3.5 V
